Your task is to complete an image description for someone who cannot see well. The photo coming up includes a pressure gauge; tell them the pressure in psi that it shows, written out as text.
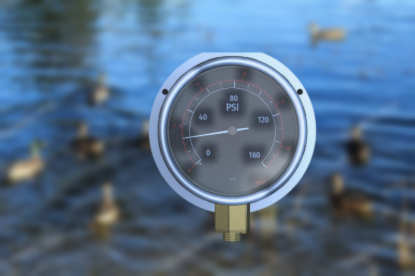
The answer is 20 psi
